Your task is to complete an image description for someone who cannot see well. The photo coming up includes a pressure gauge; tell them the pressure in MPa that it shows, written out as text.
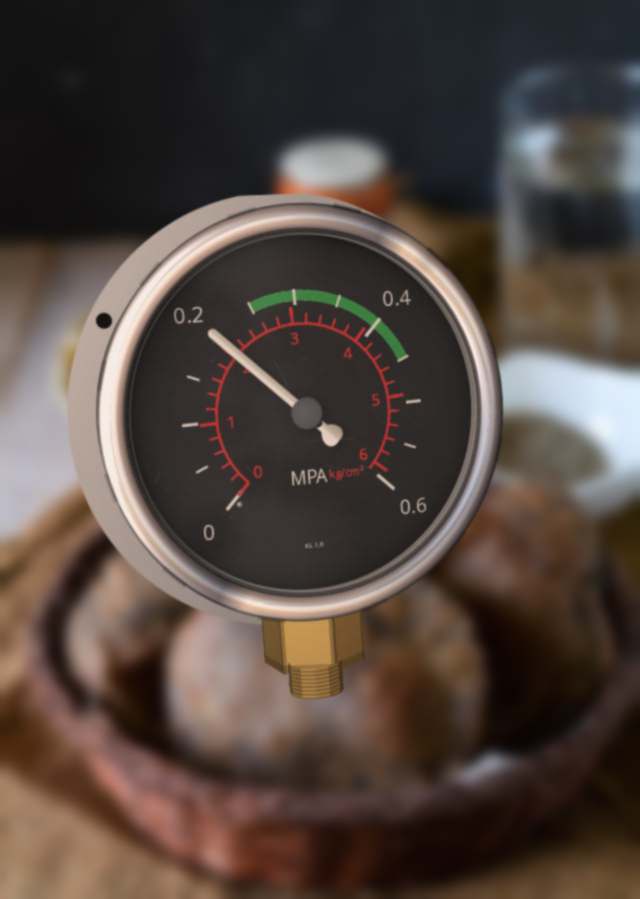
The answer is 0.2 MPa
